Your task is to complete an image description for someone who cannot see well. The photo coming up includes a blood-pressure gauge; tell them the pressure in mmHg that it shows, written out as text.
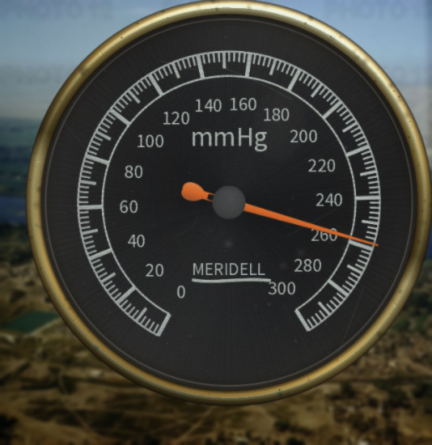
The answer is 258 mmHg
